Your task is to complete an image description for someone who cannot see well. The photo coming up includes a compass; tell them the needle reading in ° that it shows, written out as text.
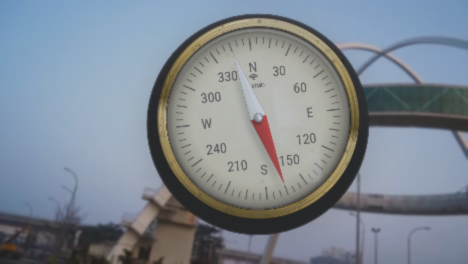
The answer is 165 °
